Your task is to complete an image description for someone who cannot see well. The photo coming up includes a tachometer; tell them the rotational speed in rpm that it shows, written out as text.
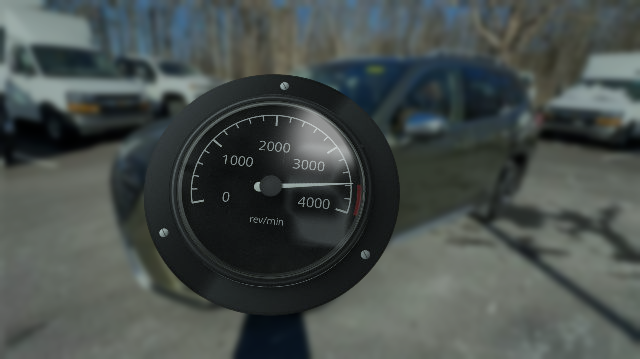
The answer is 3600 rpm
